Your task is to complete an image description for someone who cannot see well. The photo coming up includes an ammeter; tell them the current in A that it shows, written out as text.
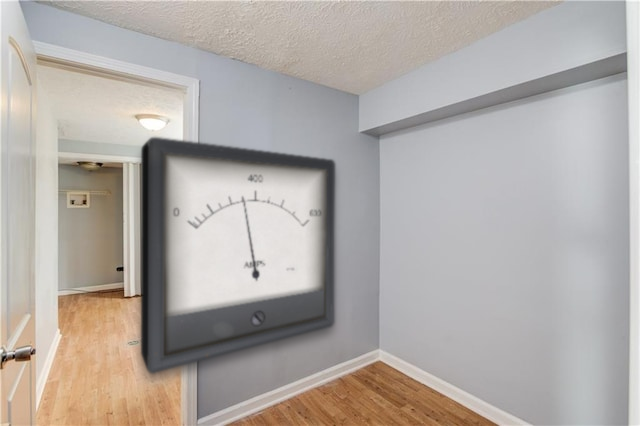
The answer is 350 A
